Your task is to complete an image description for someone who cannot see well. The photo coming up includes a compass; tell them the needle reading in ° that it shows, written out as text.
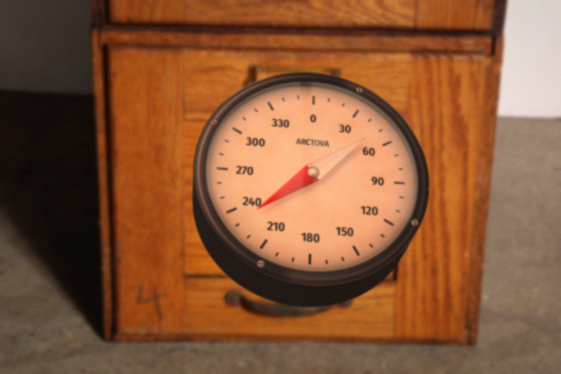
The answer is 230 °
